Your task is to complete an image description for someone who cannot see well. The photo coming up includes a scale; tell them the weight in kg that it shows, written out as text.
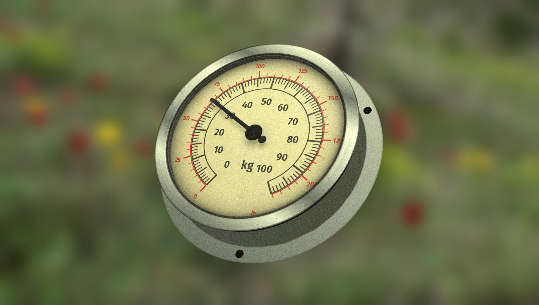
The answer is 30 kg
